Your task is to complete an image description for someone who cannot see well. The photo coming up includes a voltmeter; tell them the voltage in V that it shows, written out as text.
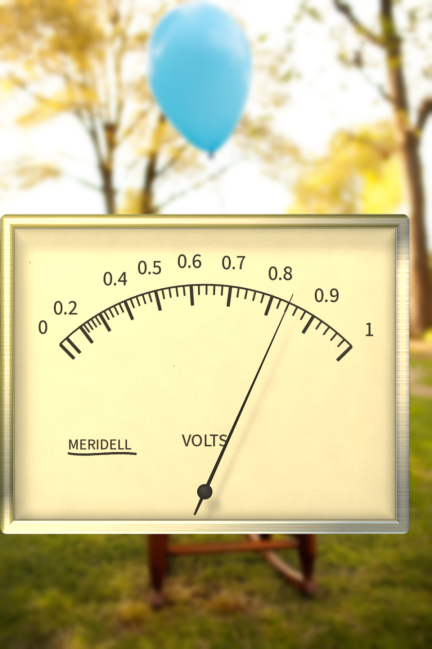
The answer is 0.84 V
